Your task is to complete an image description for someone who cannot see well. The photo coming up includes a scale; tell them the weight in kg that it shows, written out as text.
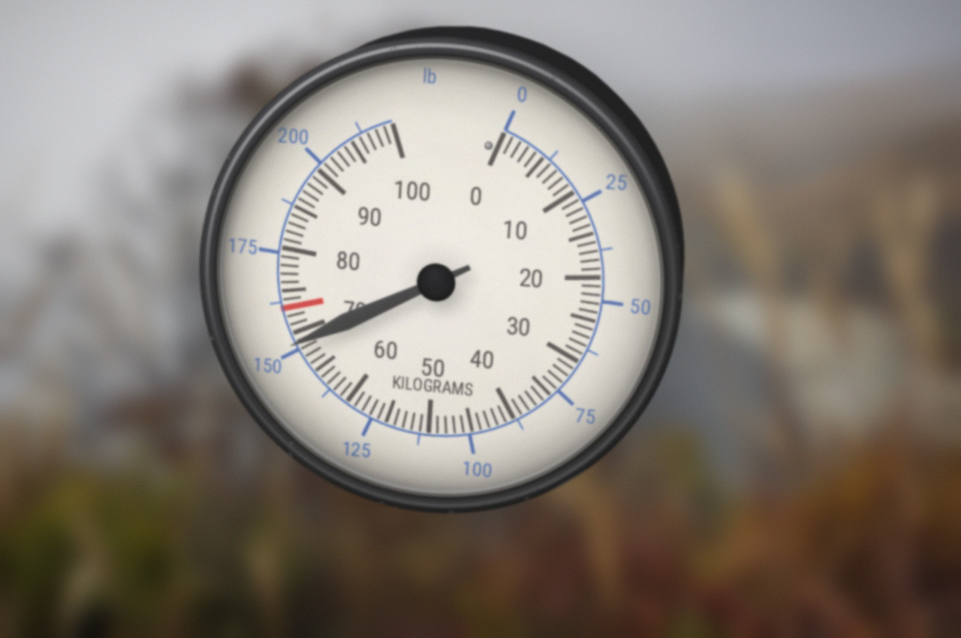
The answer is 69 kg
